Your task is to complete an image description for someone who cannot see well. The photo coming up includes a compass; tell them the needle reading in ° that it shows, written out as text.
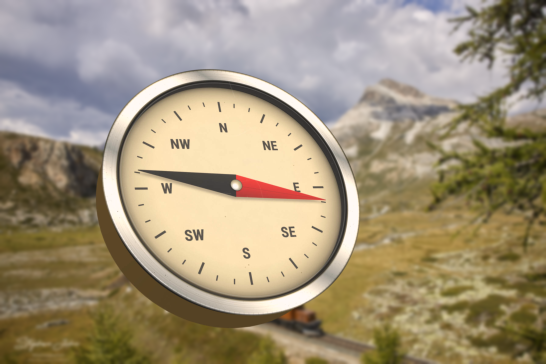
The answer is 100 °
